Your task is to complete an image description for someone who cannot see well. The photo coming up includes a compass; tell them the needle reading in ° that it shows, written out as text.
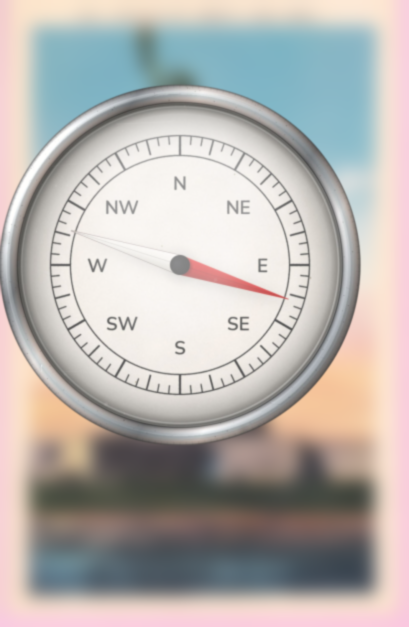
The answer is 107.5 °
